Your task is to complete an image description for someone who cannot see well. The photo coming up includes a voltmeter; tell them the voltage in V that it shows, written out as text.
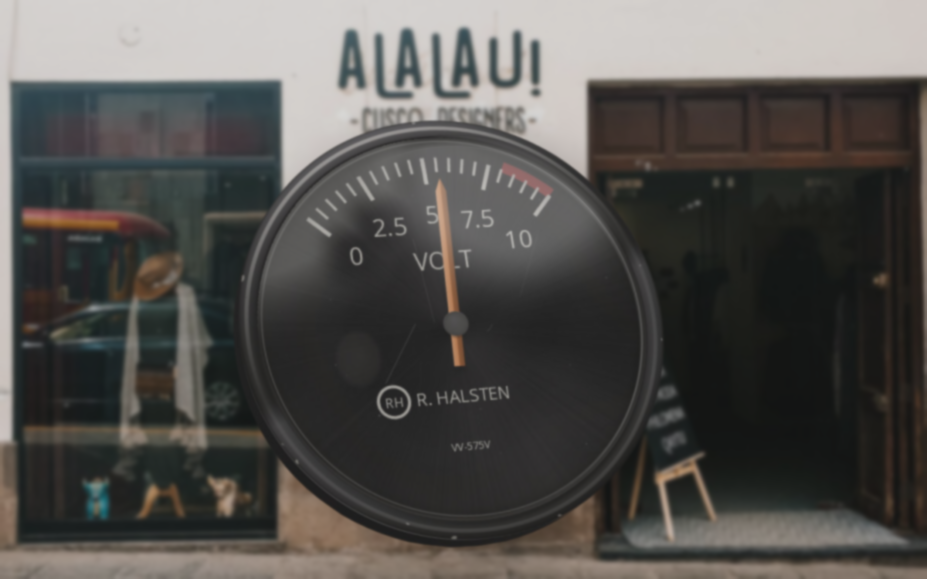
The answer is 5.5 V
